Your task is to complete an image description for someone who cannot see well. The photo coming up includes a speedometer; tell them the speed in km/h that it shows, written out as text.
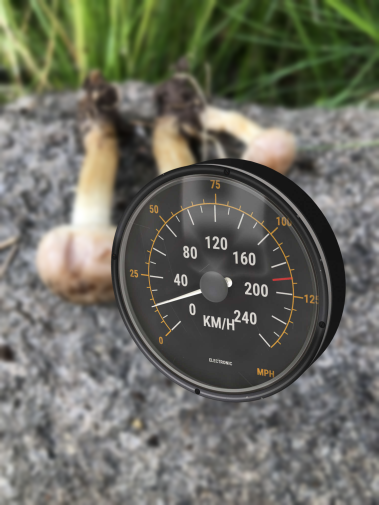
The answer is 20 km/h
